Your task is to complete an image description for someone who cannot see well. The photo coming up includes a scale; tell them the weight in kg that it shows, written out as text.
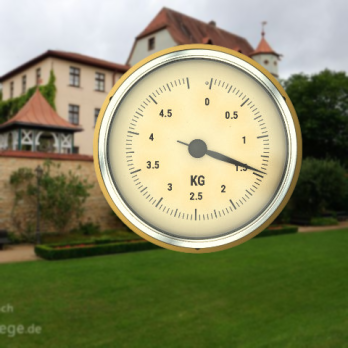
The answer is 1.45 kg
